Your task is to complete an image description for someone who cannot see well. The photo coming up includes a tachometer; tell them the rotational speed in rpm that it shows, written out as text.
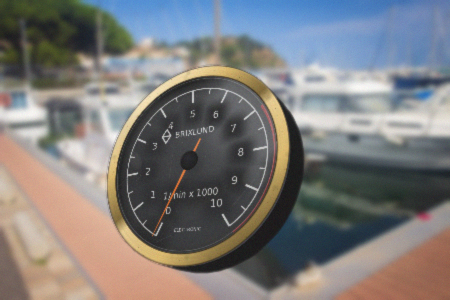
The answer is 0 rpm
